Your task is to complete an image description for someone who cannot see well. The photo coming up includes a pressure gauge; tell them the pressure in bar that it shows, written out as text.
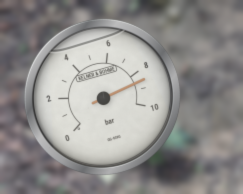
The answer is 8.5 bar
